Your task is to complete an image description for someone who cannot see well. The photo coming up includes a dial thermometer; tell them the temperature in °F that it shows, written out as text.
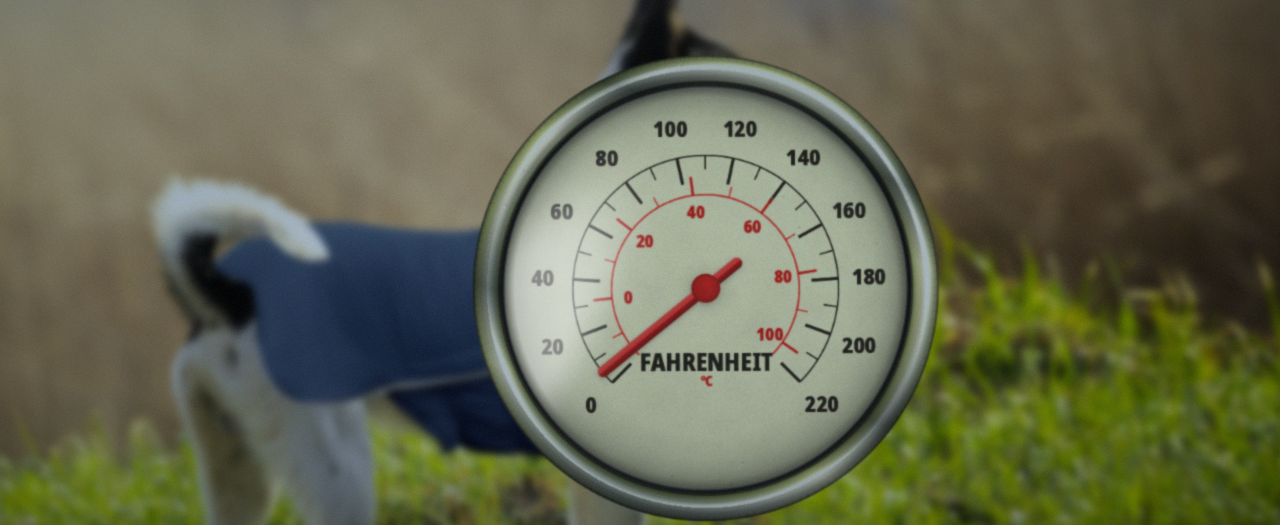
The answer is 5 °F
